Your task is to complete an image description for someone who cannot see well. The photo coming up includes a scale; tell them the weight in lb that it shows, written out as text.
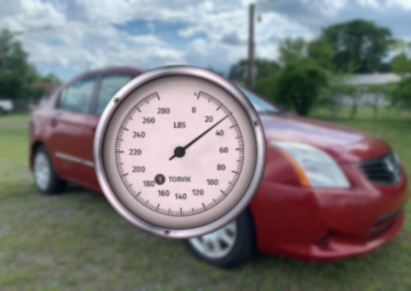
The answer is 30 lb
